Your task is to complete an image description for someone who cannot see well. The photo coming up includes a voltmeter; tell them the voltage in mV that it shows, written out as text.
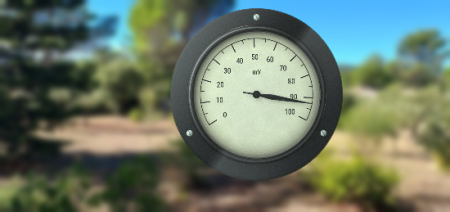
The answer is 92.5 mV
